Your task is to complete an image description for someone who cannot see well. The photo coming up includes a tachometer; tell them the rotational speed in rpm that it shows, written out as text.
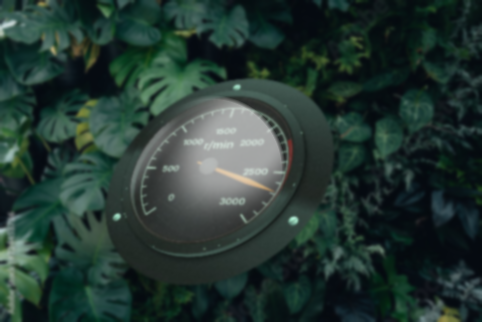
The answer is 2700 rpm
